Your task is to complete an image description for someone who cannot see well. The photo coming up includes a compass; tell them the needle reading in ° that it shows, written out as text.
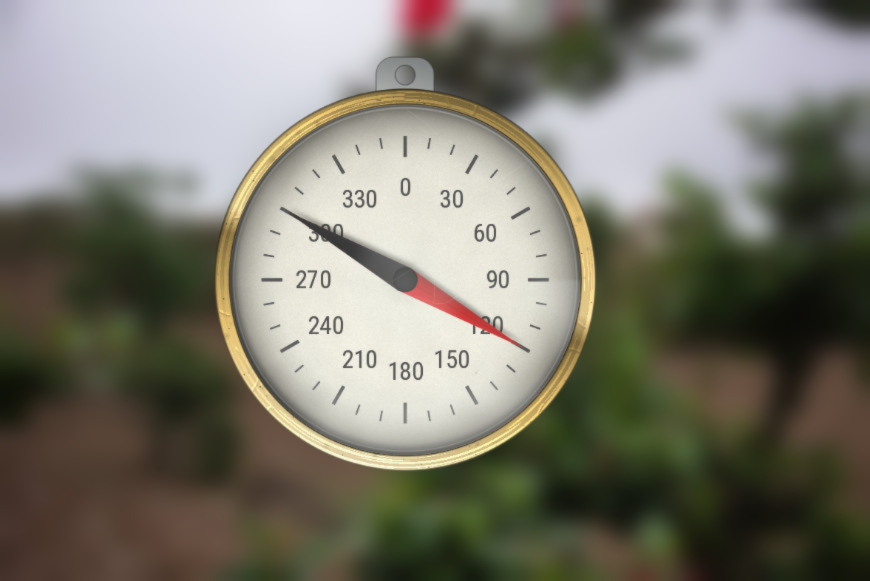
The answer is 120 °
